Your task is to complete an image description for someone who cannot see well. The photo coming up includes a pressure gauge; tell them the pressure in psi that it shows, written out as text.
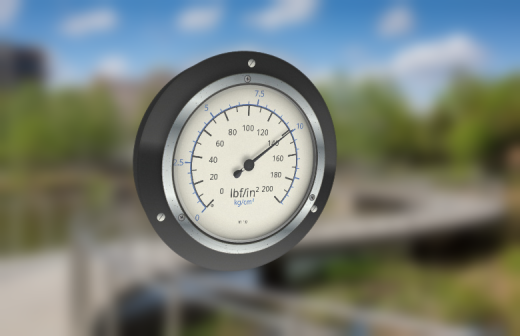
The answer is 140 psi
